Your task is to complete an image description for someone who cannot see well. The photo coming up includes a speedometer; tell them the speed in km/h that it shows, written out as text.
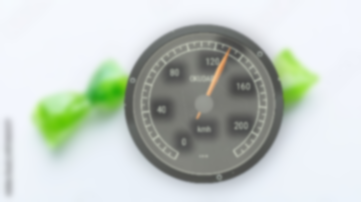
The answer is 130 km/h
